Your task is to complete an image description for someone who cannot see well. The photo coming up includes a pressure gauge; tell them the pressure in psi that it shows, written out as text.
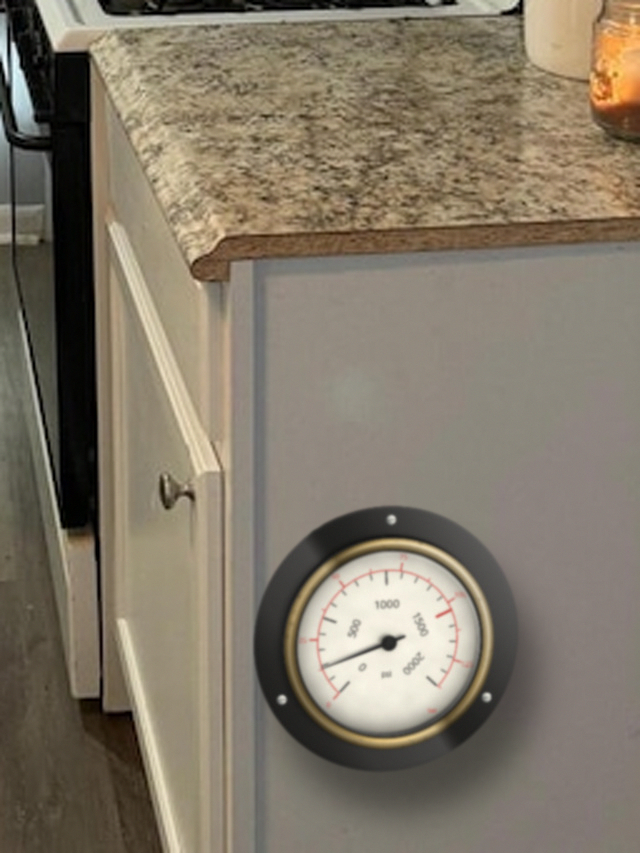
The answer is 200 psi
